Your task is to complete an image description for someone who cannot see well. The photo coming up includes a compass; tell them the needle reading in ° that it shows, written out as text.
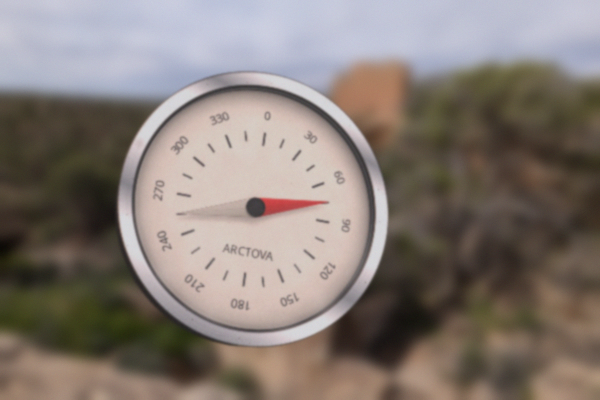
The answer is 75 °
